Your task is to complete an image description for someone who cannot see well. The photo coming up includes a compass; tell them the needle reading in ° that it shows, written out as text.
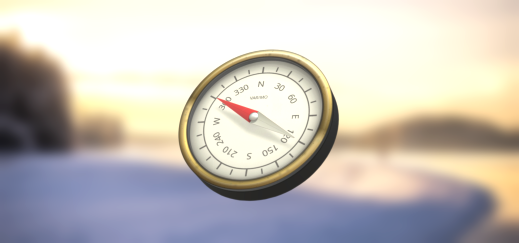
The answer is 300 °
